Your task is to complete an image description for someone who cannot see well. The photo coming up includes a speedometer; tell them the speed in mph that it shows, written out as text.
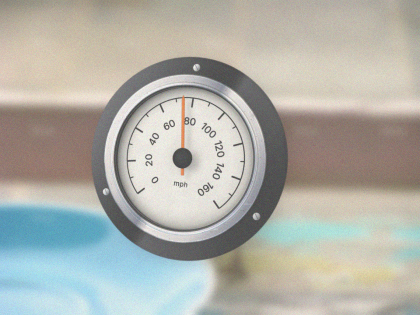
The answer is 75 mph
